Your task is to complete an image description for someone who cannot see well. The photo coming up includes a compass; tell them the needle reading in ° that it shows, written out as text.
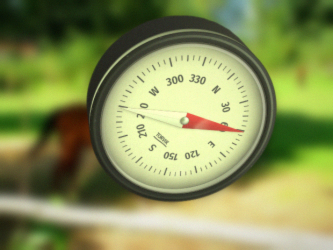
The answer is 60 °
